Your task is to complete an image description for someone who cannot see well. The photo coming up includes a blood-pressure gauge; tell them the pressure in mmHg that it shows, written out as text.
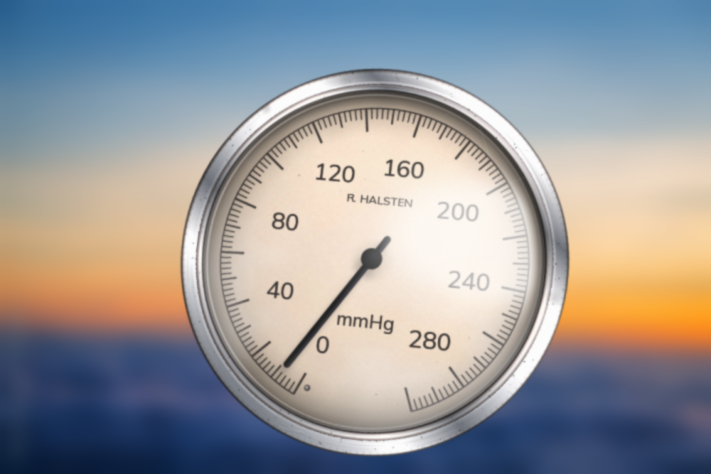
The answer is 8 mmHg
